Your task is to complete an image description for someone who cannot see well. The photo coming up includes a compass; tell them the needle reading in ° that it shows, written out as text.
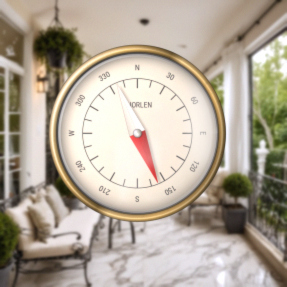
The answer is 157.5 °
